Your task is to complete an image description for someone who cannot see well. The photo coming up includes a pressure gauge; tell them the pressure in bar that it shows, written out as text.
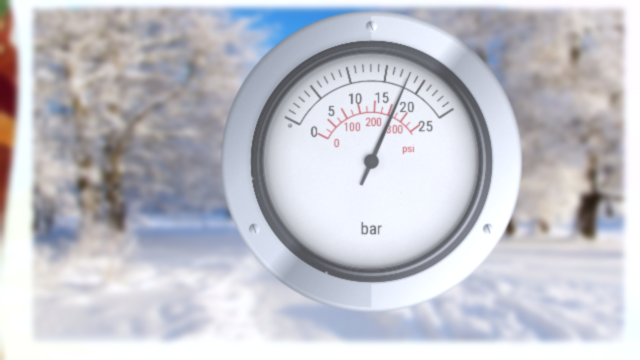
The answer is 18 bar
